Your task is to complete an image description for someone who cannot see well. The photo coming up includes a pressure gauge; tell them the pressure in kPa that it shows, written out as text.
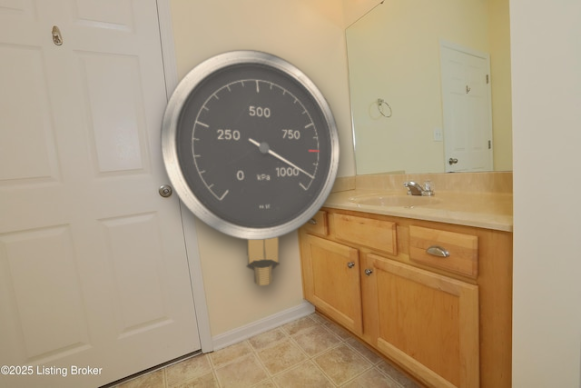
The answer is 950 kPa
